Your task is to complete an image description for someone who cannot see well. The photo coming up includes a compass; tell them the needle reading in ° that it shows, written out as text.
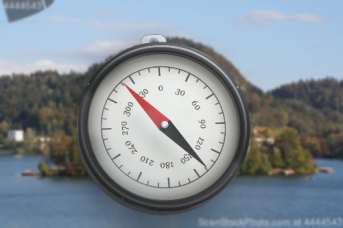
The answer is 320 °
